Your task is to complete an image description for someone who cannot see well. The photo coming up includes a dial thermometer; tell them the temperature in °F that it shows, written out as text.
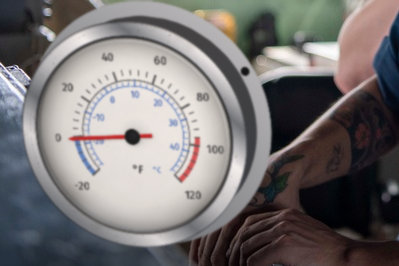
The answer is 0 °F
